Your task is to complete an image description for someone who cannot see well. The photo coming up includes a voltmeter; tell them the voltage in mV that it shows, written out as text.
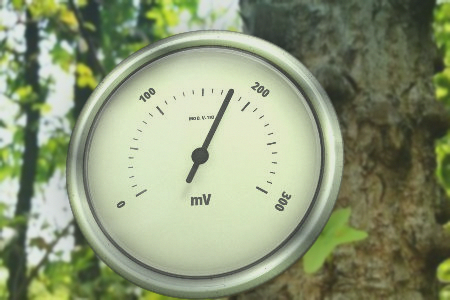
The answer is 180 mV
